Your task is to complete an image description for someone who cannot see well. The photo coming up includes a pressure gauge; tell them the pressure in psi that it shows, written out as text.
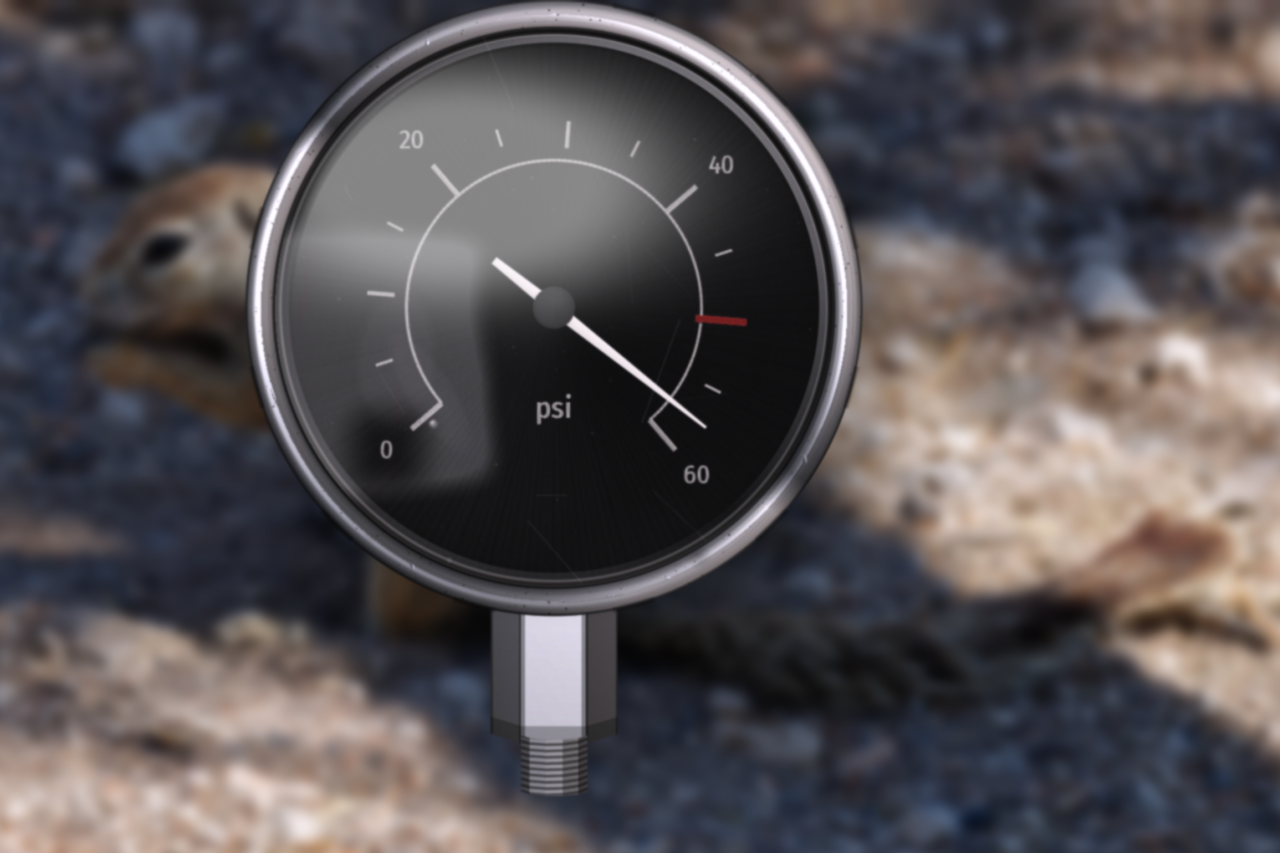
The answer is 57.5 psi
